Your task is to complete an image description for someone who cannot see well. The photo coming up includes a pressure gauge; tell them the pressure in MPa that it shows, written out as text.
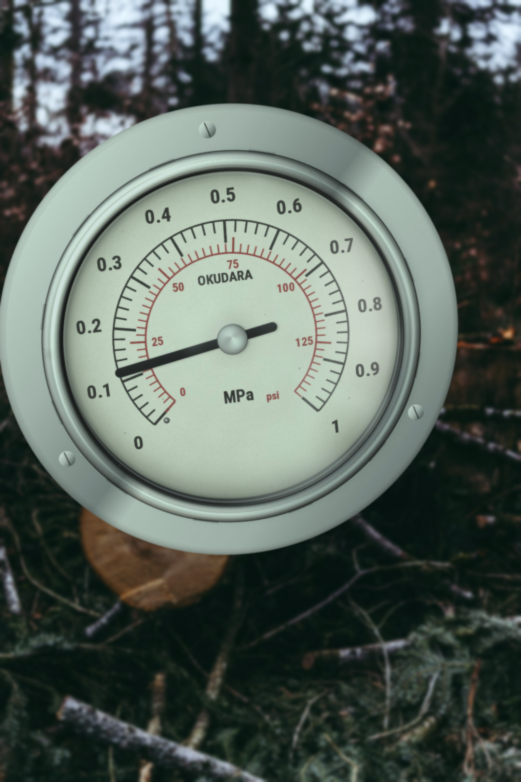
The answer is 0.12 MPa
